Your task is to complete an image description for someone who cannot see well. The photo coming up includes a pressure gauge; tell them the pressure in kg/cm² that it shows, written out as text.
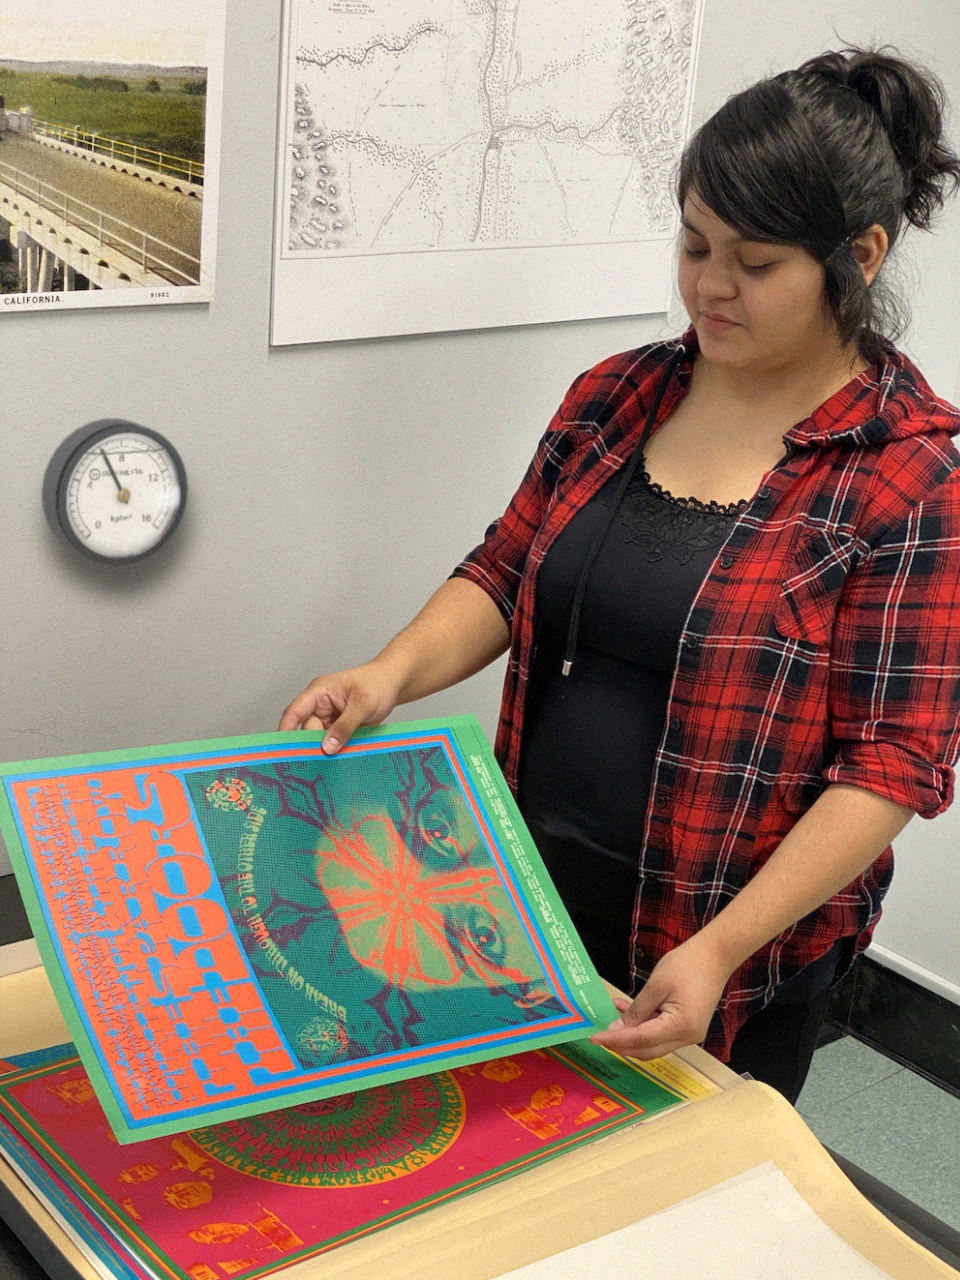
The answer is 6.5 kg/cm²
